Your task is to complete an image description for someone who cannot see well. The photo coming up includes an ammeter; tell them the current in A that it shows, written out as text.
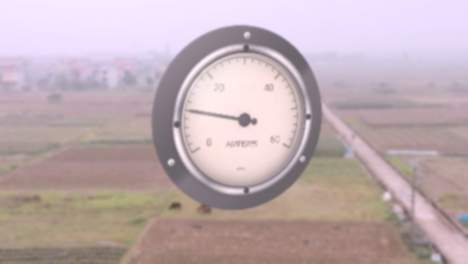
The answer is 10 A
